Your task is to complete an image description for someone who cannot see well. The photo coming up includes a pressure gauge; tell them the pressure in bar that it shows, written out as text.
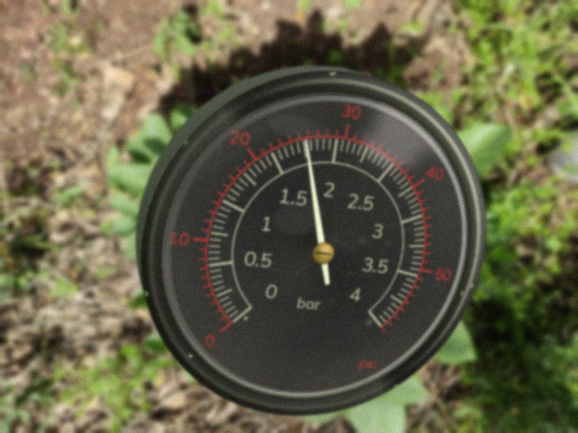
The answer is 1.75 bar
